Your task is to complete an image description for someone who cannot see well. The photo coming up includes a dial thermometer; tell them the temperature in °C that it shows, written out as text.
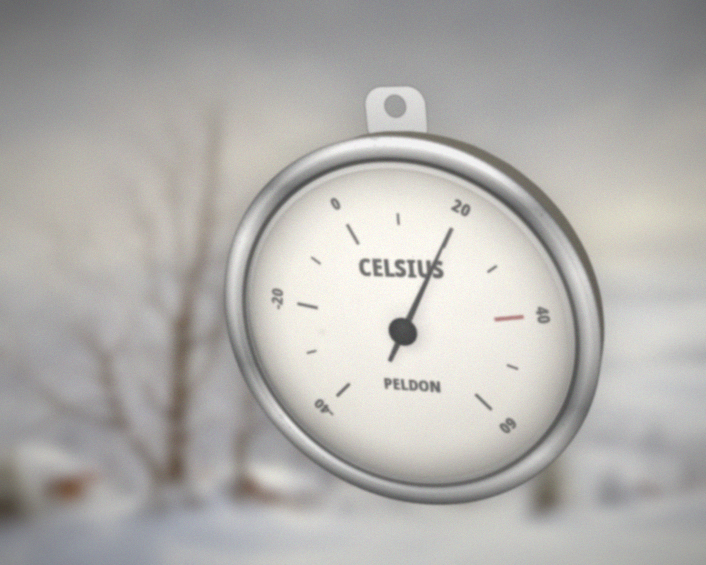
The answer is 20 °C
